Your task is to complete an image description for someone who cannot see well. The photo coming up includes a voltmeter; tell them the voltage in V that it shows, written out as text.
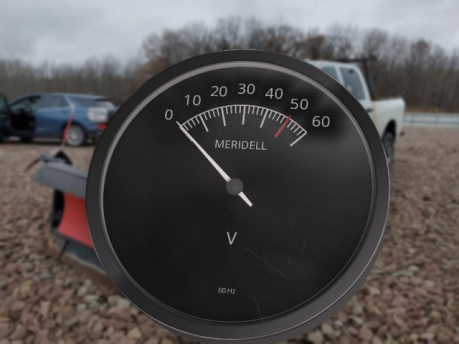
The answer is 0 V
